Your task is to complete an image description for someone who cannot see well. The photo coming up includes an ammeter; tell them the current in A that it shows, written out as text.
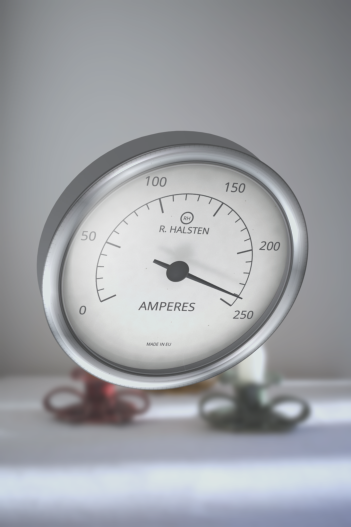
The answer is 240 A
